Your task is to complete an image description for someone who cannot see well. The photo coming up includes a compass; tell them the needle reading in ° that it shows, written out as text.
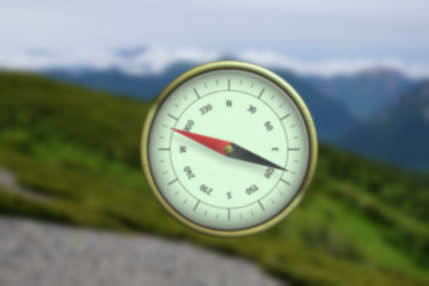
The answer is 290 °
